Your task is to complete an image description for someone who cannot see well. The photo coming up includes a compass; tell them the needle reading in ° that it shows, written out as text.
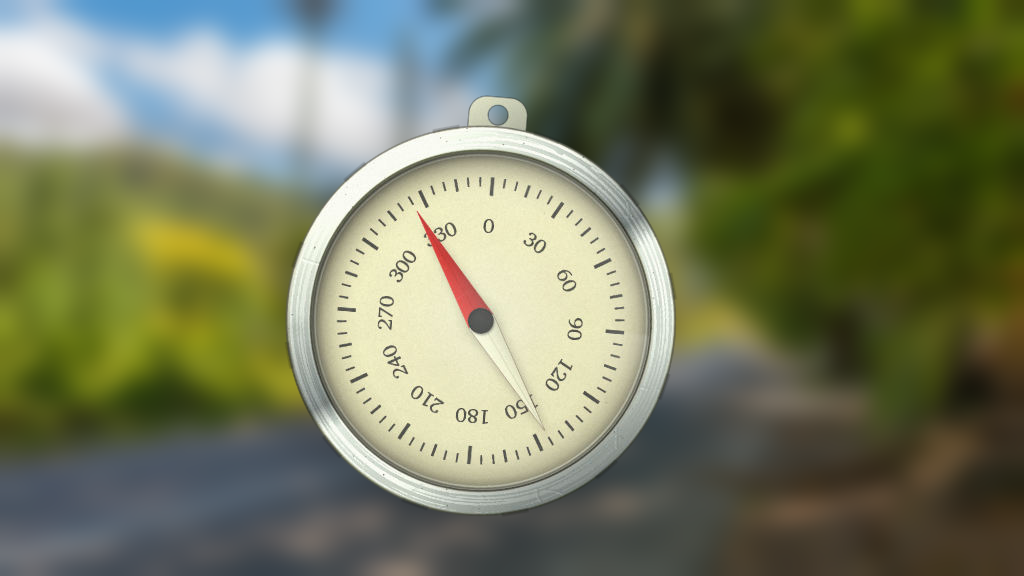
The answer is 325 °
